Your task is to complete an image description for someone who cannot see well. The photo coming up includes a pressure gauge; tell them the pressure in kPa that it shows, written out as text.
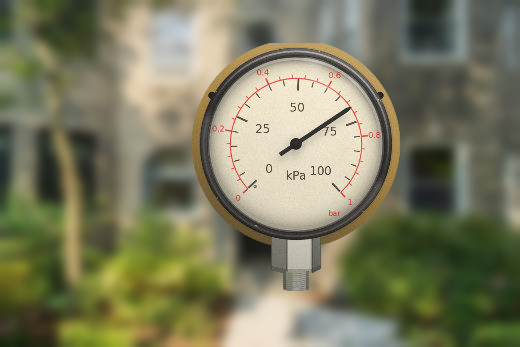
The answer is 70 kPa
